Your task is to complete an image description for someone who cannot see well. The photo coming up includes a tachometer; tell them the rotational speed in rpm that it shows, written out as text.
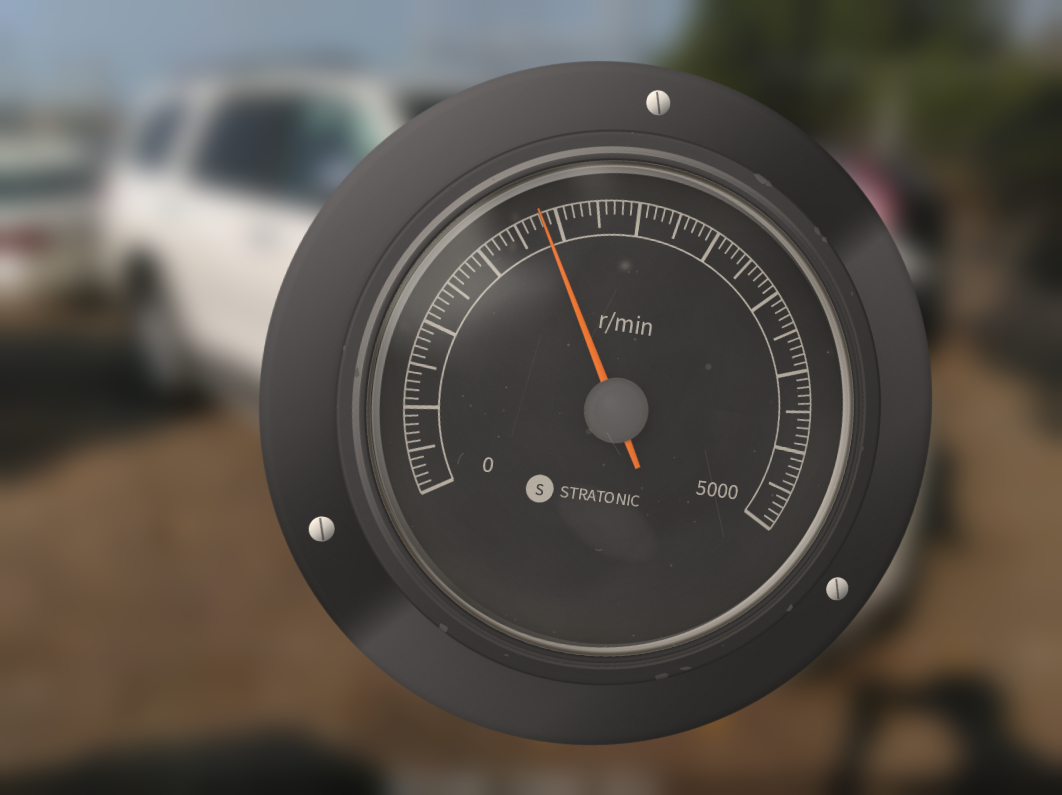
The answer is 1900 rpm
